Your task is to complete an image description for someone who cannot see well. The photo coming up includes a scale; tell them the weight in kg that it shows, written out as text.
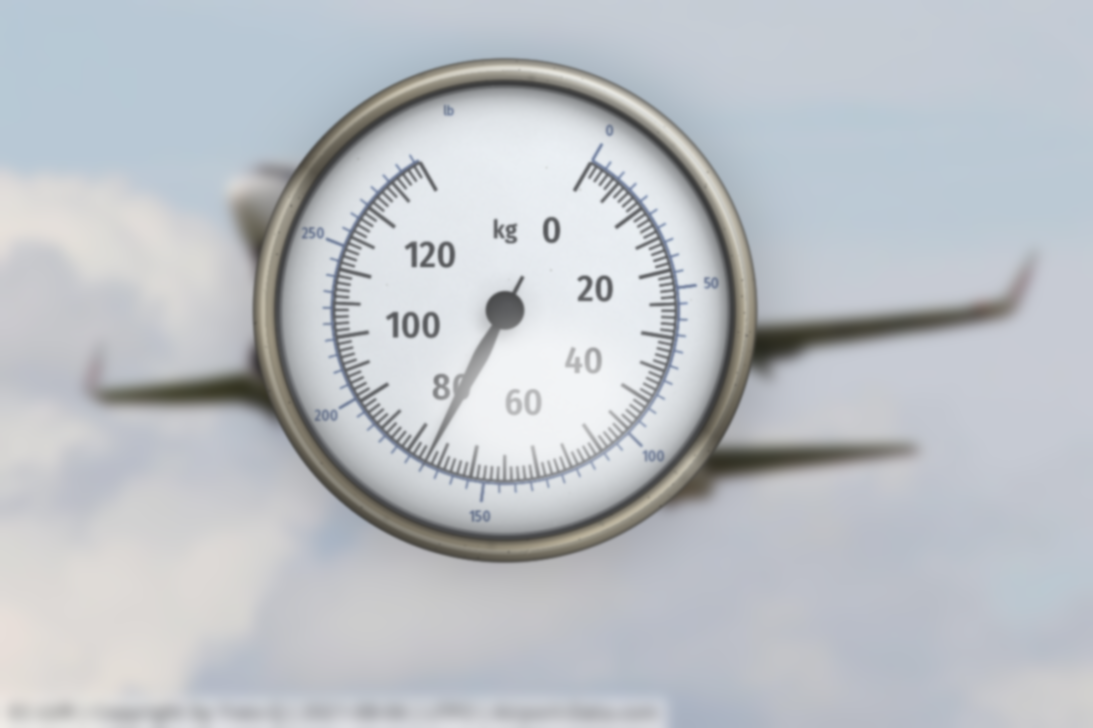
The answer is 77 kg
